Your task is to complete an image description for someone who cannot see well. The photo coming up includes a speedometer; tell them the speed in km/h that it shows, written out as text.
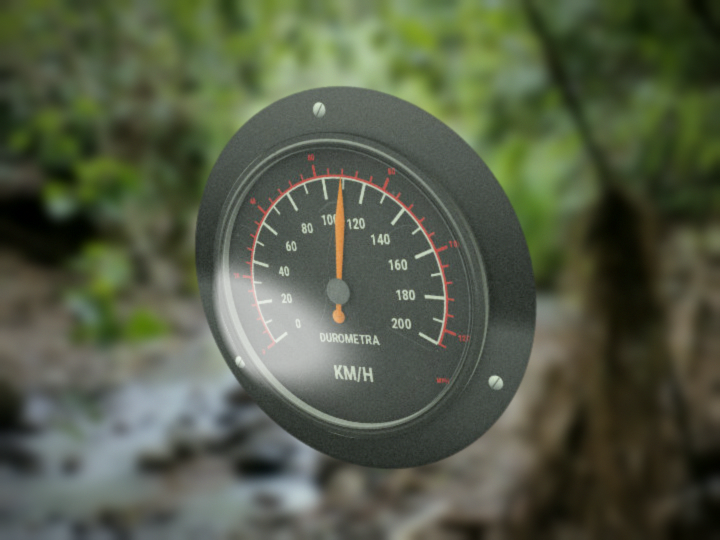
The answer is 110 km/h
